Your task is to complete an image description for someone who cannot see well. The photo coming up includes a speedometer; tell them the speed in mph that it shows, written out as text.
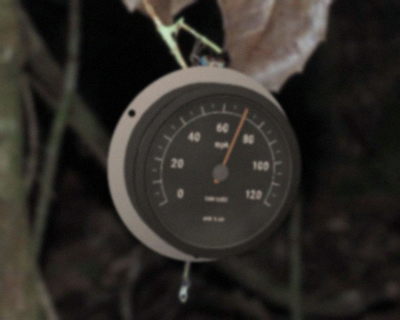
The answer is 70 mph
